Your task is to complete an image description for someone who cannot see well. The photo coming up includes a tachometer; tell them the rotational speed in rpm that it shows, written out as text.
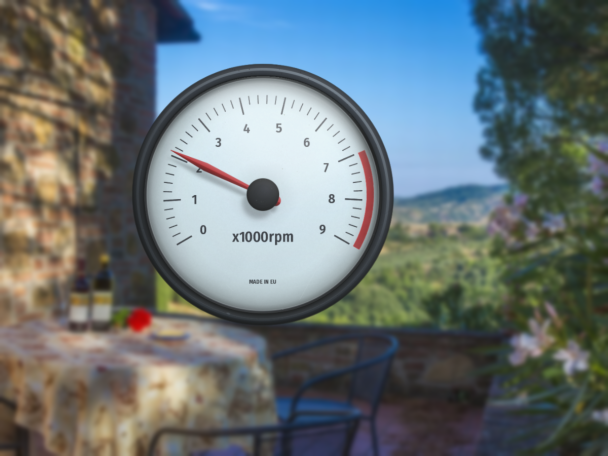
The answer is 2100 rpm
